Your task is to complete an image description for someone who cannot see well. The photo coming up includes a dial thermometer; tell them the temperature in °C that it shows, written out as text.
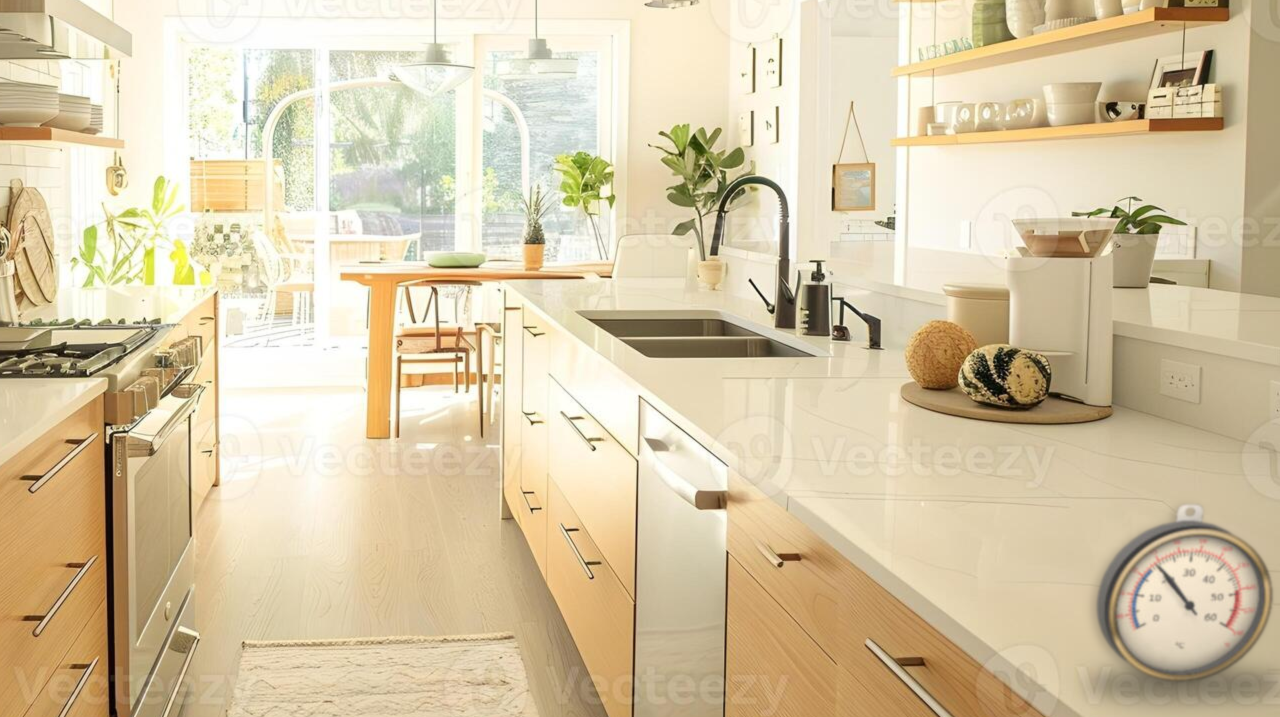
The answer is 20 °C
